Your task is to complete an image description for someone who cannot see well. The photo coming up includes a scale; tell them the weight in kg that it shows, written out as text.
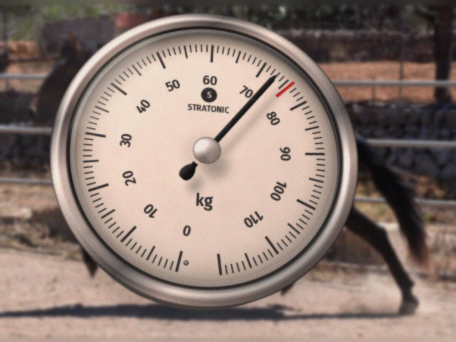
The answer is 73 kg
